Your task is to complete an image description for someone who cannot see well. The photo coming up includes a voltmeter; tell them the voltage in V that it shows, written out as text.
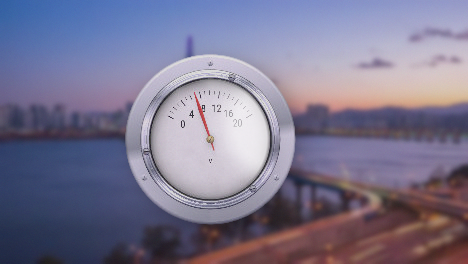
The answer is 7 V
